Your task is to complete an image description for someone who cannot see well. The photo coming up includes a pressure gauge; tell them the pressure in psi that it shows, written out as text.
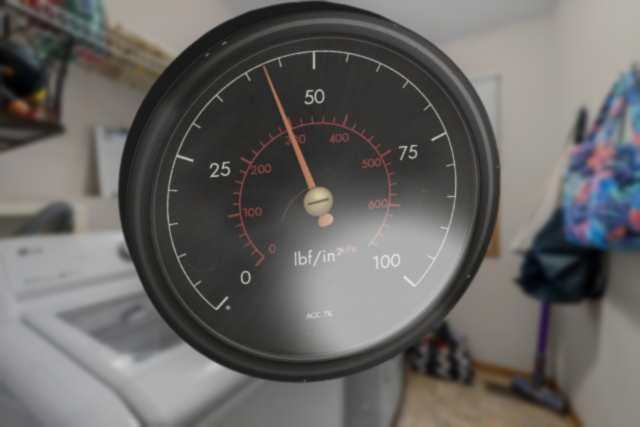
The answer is 42.5 psi
